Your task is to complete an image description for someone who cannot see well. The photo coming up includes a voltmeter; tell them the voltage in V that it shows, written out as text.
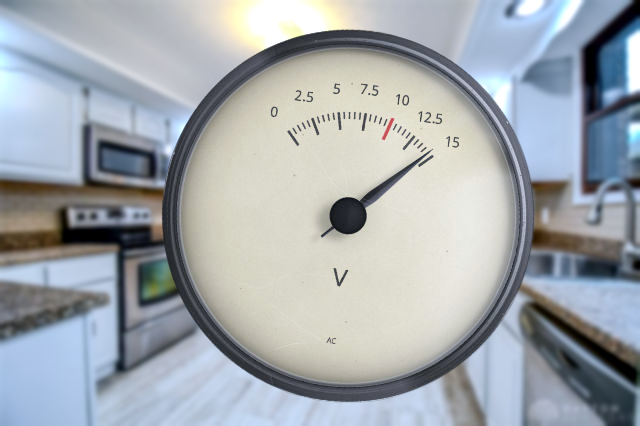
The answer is 14.5 V
